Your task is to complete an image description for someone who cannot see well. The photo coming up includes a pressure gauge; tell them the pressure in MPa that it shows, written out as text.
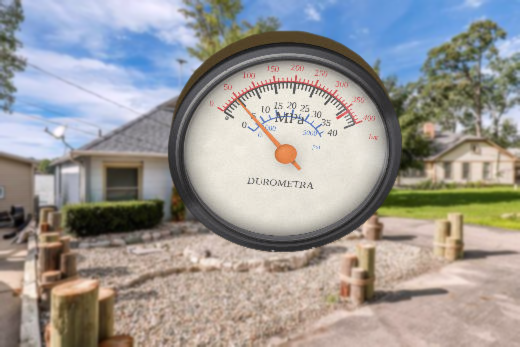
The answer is 5 MPa
